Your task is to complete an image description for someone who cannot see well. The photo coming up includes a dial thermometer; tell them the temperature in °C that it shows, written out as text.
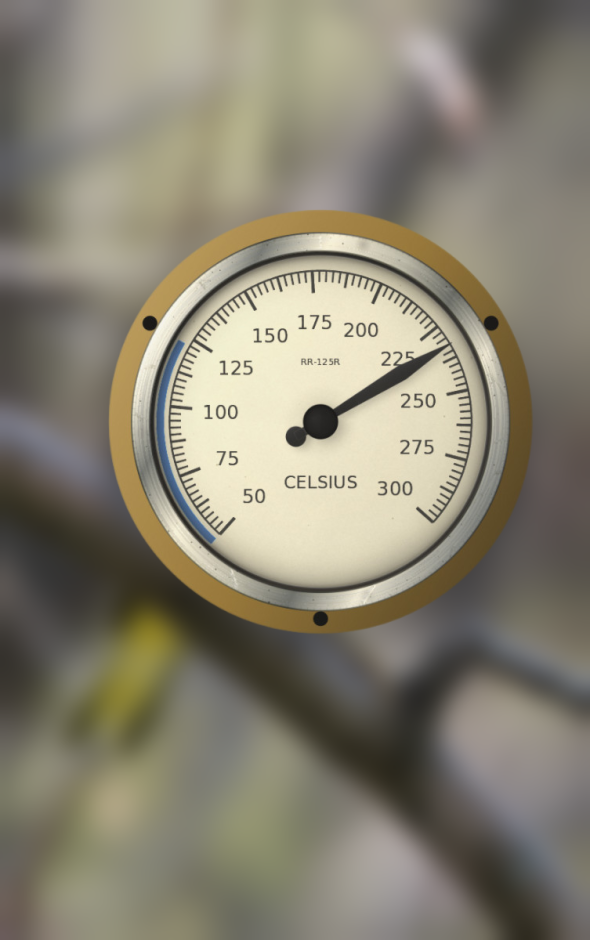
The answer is 232.5 °C
